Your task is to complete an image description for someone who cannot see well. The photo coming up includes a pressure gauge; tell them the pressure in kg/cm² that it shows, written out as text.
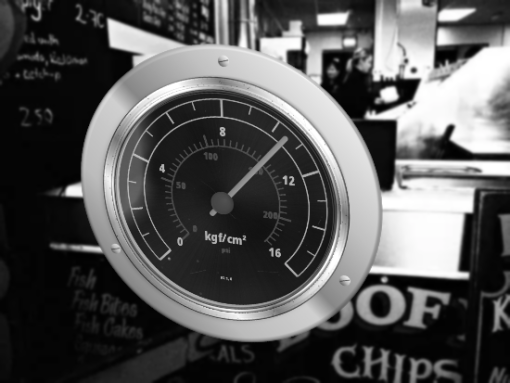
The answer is 10.5 kg/cm²
